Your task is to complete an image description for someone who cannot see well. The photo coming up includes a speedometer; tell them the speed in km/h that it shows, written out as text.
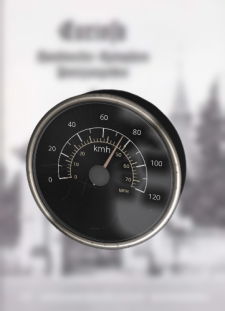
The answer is 75 km/h
